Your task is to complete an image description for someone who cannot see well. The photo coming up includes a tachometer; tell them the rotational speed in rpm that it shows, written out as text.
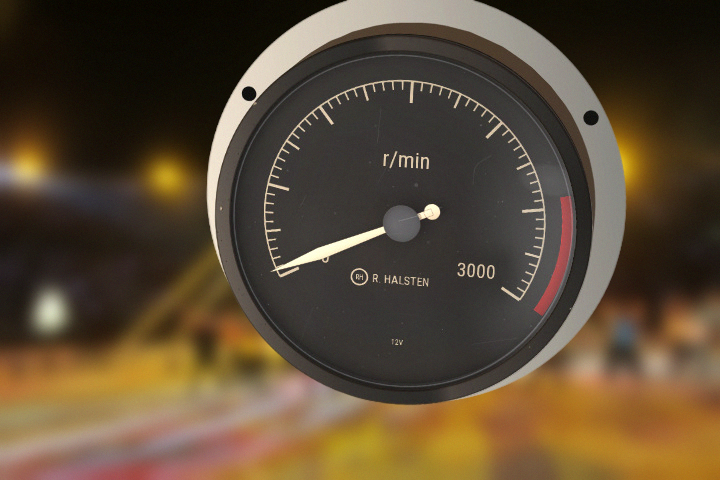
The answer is 50 rpm
